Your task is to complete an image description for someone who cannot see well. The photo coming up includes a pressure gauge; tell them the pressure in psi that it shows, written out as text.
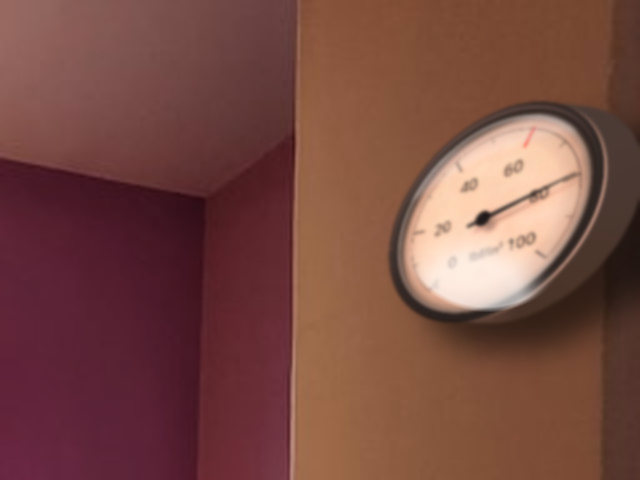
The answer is 80 psi
